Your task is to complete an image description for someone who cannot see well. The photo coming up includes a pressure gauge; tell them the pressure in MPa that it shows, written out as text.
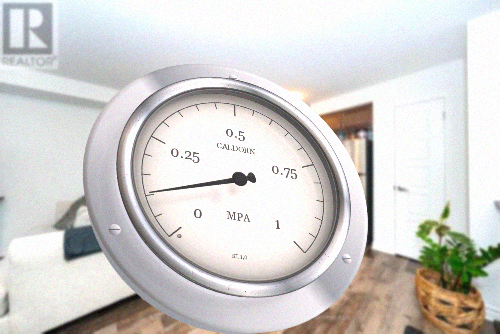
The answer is 0.1 MPa
